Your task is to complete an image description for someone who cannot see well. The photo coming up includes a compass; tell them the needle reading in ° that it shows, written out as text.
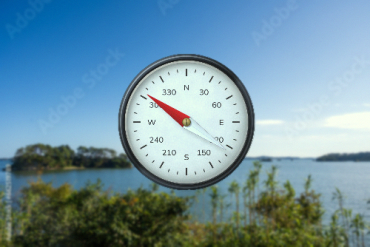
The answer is 305 °
